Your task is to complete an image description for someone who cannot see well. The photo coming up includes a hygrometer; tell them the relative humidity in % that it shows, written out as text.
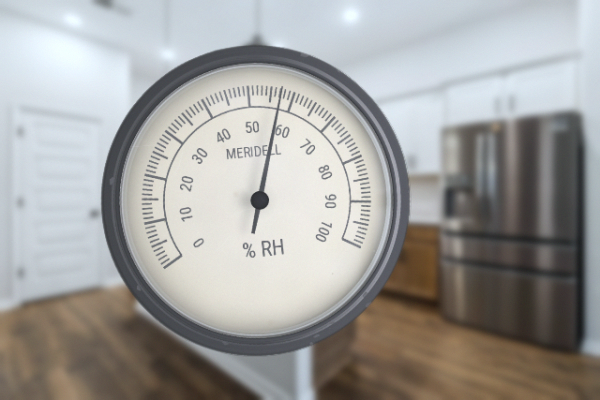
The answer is 57 %
